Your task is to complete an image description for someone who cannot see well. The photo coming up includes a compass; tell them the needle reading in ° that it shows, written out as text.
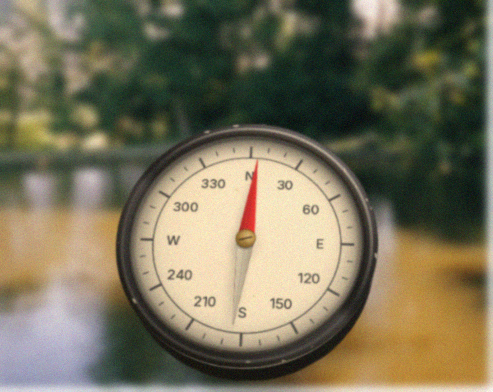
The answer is 5 °
